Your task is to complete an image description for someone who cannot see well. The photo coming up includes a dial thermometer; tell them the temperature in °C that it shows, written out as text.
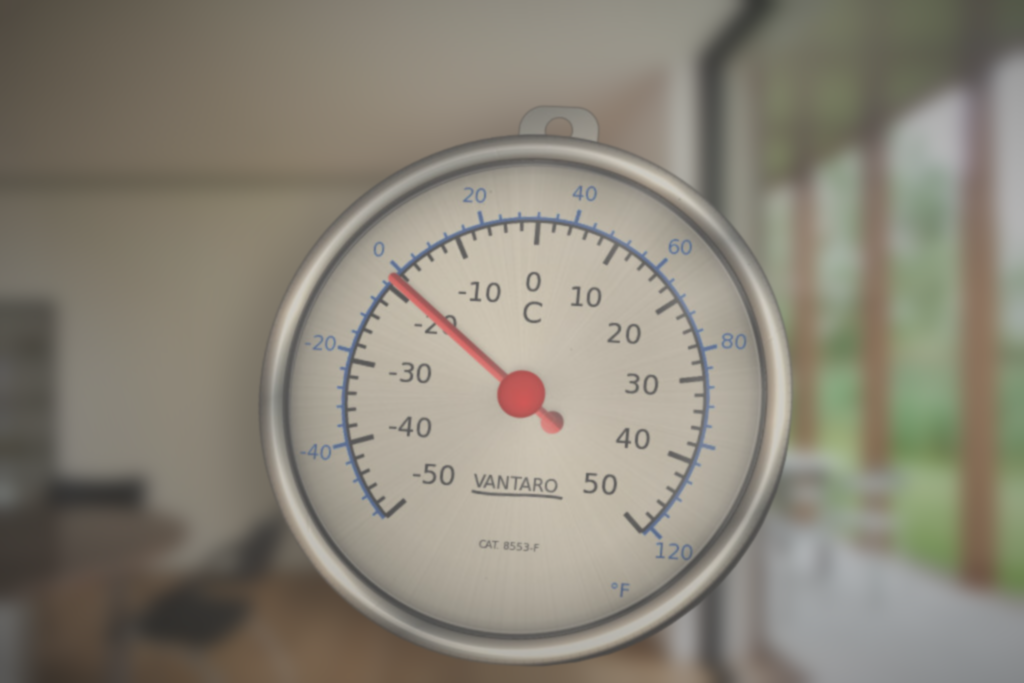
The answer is -19 °C
